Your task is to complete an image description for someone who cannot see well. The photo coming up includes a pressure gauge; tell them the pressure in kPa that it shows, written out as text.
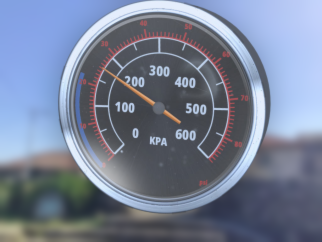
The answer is 175 kPa
